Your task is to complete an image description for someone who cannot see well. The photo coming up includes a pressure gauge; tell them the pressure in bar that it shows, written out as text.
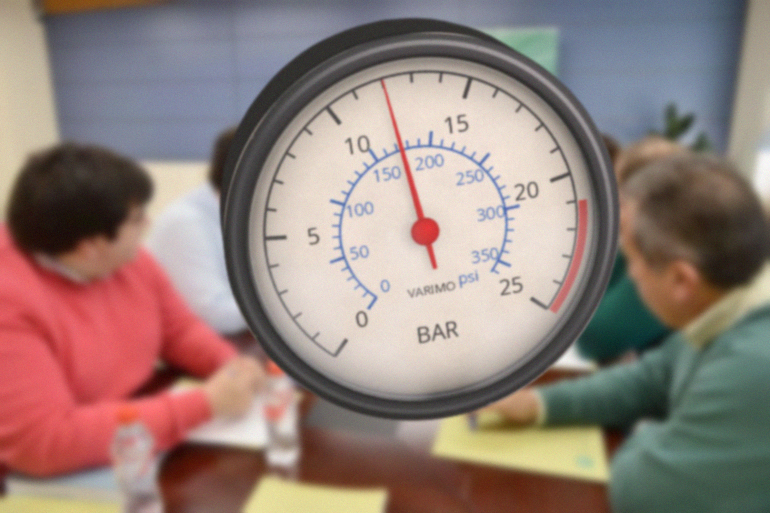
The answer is 12 bar
